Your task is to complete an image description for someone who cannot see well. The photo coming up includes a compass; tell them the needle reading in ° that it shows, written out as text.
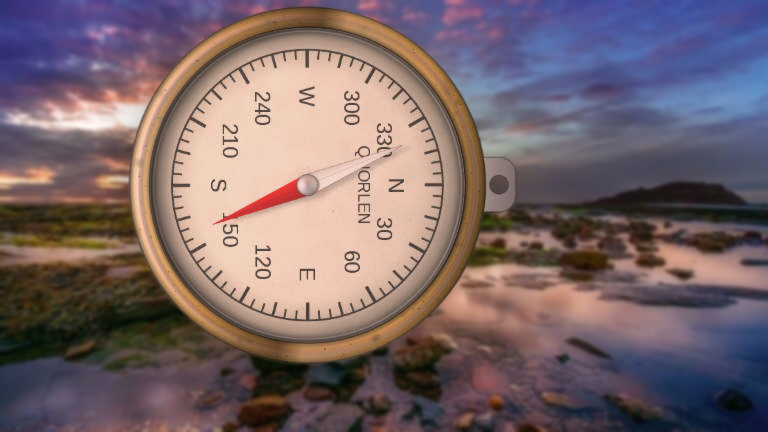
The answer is 157.5 °
